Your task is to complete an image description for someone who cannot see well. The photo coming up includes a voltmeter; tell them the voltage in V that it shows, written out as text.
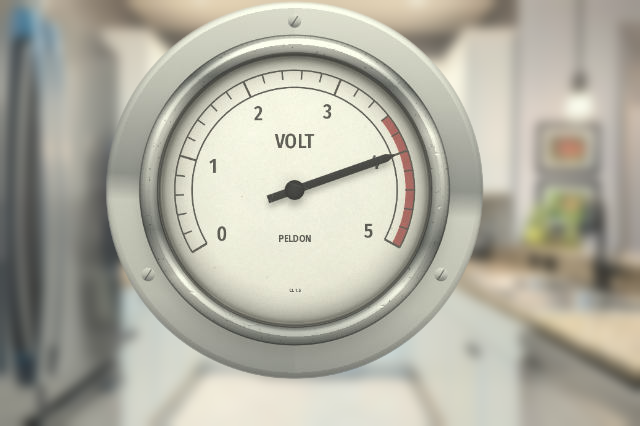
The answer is 4 V
